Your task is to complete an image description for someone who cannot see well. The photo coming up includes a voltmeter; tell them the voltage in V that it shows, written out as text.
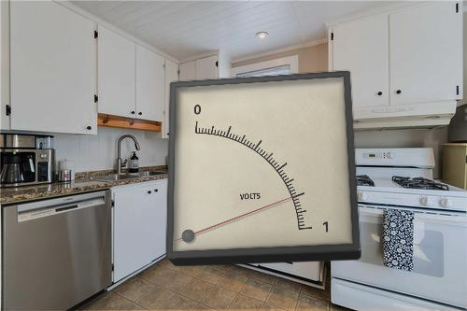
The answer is 0.8 V
